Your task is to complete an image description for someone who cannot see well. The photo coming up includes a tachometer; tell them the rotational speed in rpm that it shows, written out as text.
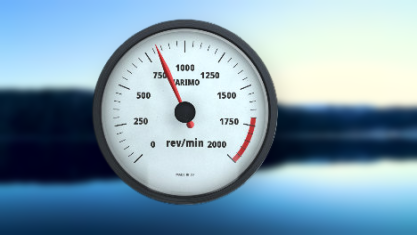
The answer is 825 rpm
